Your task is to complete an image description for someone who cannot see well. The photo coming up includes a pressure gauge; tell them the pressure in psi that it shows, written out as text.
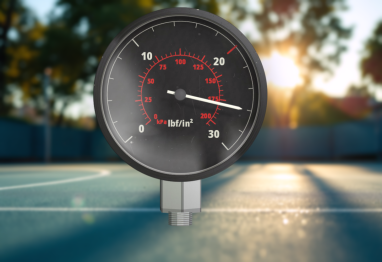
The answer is 26 psi
